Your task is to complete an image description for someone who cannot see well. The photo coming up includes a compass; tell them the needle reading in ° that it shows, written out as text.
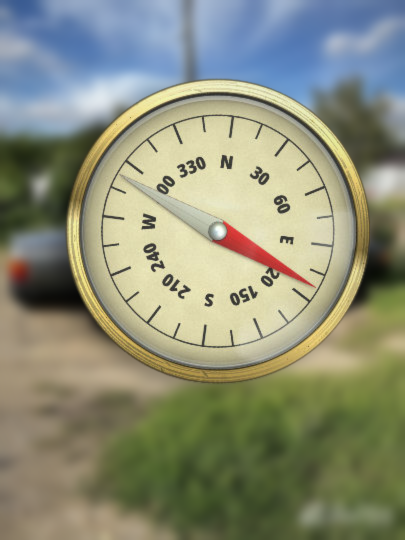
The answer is 112.5 °
